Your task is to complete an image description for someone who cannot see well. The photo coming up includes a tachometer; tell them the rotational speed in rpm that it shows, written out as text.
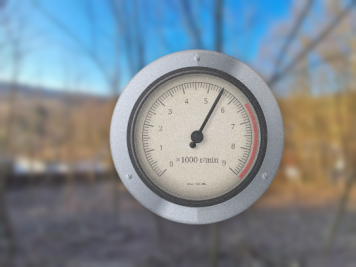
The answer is 5500 rpm
